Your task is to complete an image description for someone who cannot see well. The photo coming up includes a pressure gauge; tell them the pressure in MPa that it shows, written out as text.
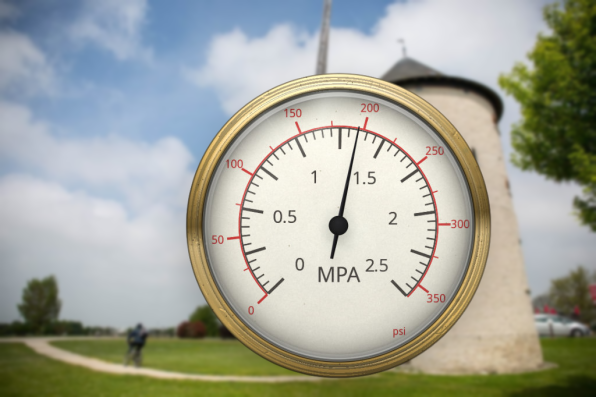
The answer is 1.35 MPa
